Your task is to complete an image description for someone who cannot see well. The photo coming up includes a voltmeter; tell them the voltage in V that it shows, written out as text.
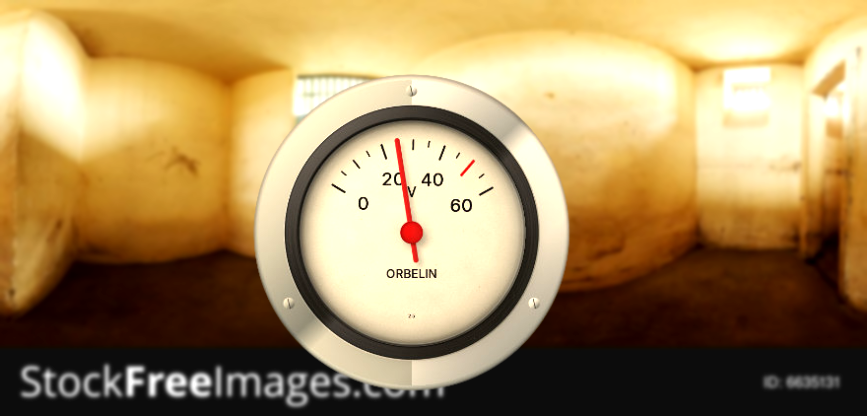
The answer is 25 V
